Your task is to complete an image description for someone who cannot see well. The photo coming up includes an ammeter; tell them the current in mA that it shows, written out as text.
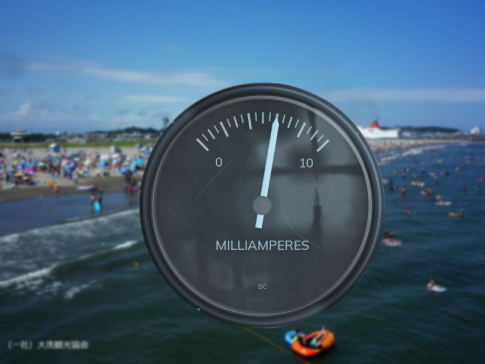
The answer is 6 mA
